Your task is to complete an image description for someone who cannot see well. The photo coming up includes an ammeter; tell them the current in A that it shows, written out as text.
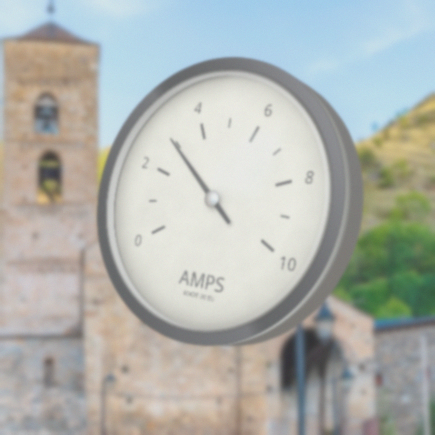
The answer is 3 A
